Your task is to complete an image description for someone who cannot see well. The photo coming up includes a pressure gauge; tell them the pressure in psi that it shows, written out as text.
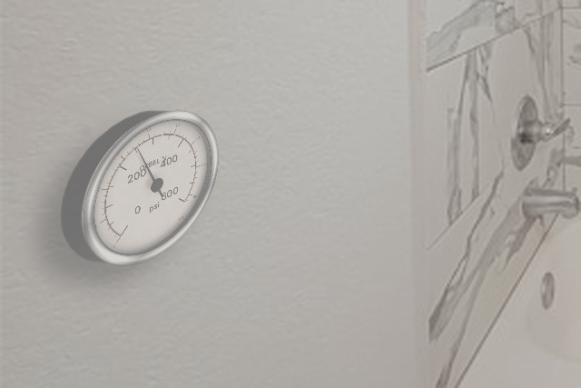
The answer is 250 psi
